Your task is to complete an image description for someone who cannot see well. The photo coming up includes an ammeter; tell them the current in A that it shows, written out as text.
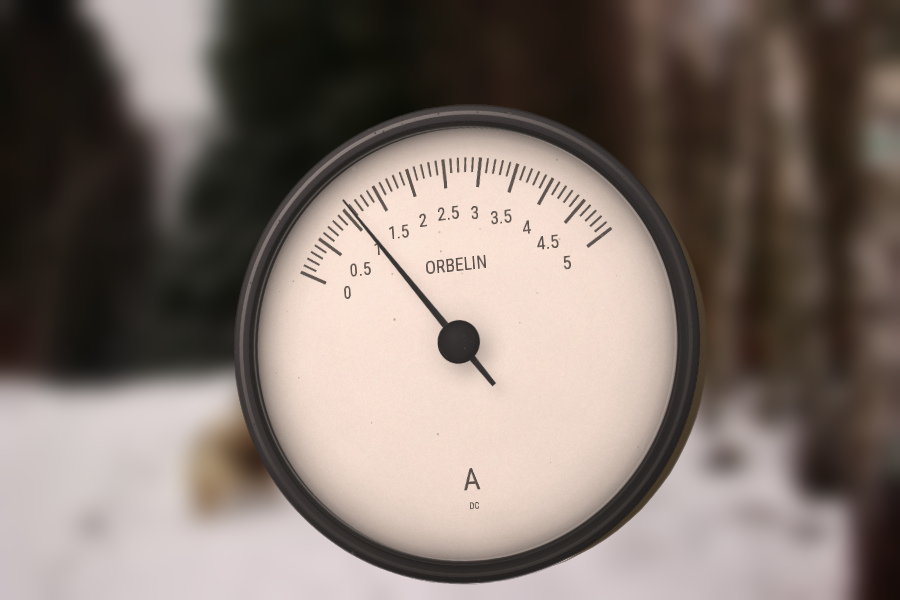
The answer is 1.1 A
